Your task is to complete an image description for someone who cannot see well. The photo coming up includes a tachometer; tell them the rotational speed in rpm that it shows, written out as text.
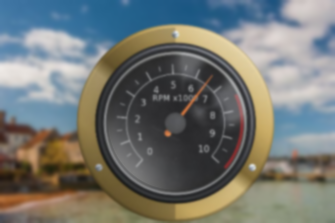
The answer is 6500 rpm
